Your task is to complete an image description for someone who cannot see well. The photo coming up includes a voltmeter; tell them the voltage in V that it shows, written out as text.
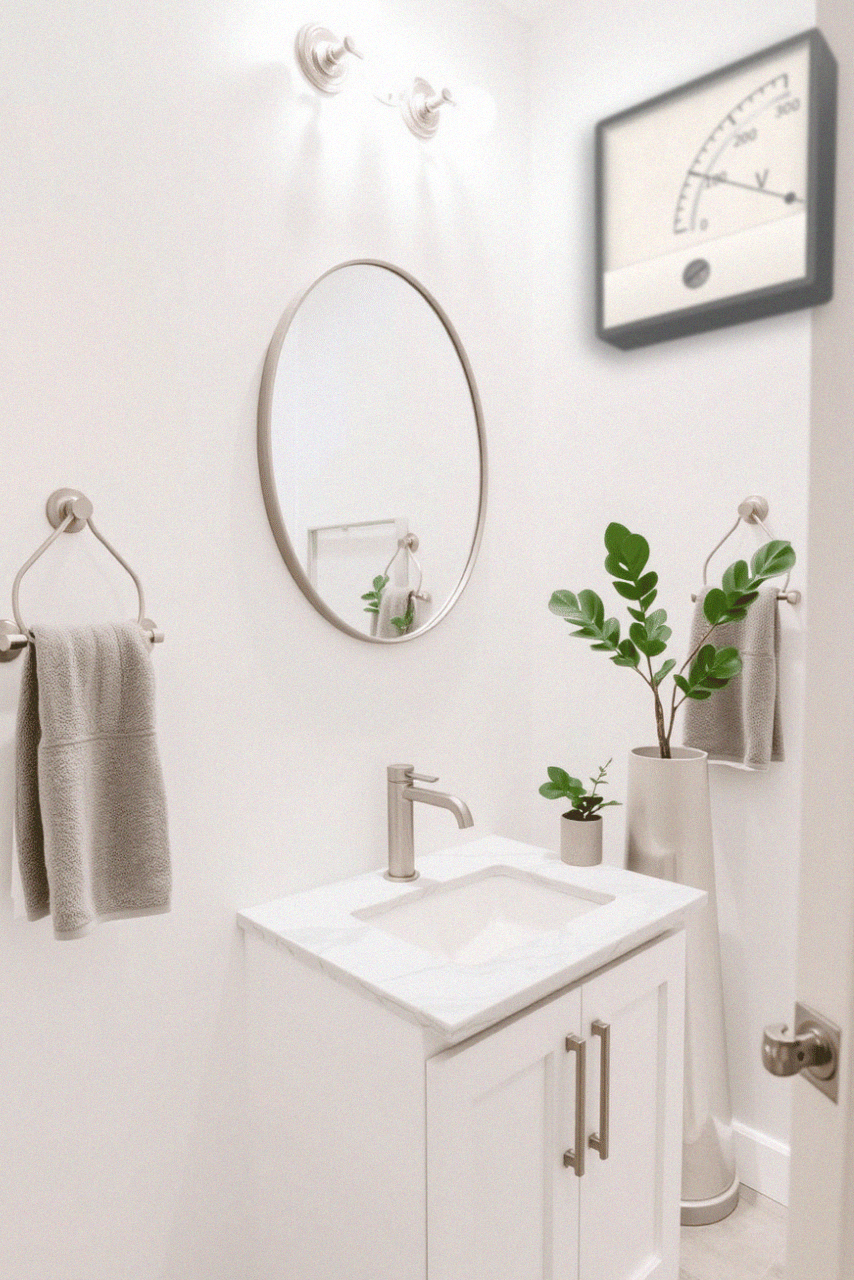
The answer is 100 V
